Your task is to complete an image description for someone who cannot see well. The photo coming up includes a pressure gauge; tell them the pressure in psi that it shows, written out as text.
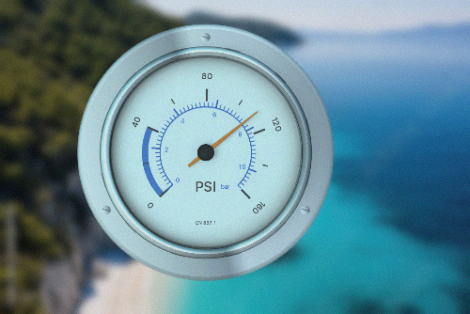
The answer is 110 psi
